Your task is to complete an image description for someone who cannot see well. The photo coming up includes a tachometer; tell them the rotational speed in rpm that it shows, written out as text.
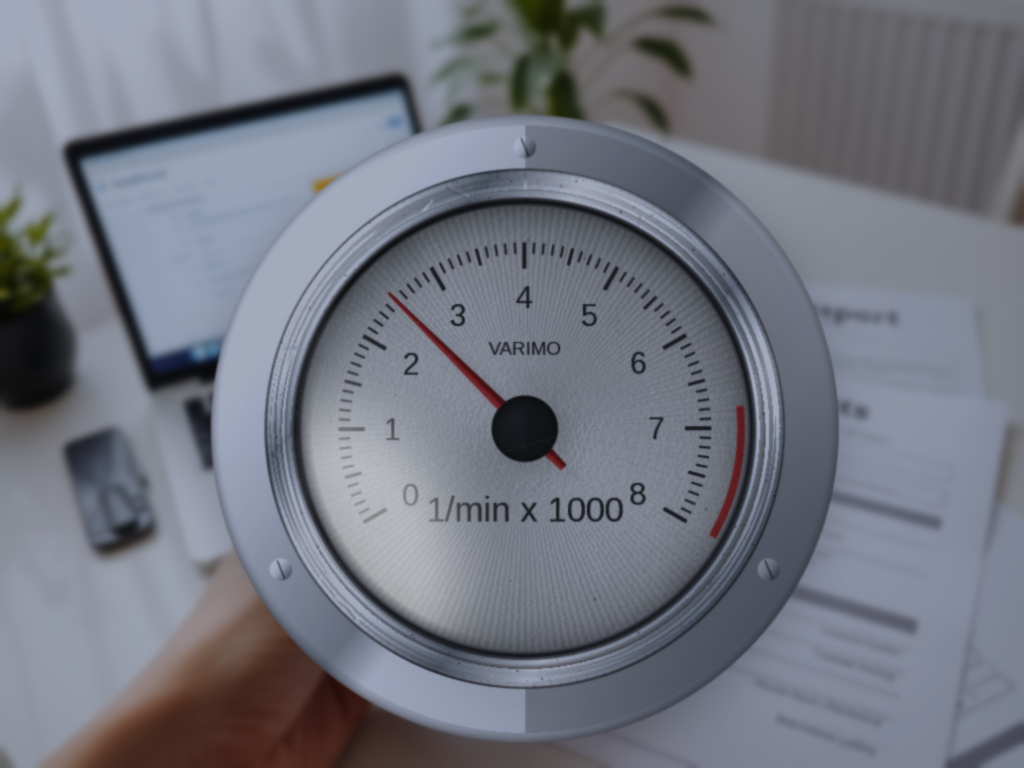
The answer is 2500 rpm
